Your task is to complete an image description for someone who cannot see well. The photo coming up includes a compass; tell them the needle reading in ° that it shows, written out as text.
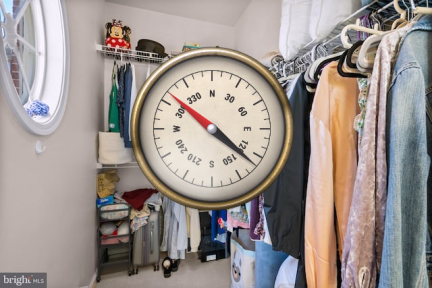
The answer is 310 °
